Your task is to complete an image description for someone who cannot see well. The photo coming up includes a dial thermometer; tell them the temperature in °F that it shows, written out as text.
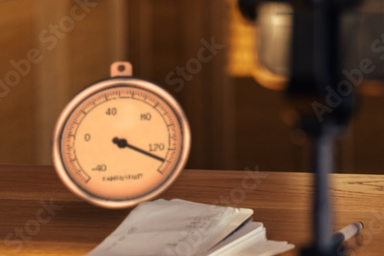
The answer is 130 °F
